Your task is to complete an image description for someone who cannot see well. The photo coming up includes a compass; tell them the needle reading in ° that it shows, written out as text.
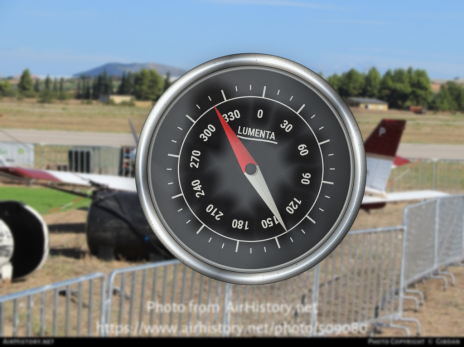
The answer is 320 °
